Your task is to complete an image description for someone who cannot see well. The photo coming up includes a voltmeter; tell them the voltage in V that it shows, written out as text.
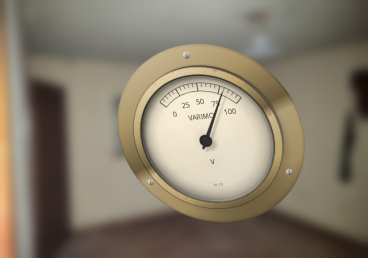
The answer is 80 V
